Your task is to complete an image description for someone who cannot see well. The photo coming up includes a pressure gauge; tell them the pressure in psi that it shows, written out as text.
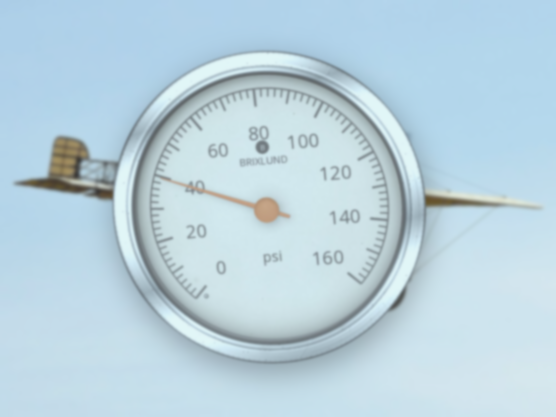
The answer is 40 psi
